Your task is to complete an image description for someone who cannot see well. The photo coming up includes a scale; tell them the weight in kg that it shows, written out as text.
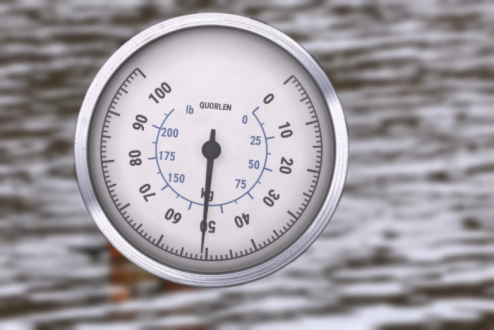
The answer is 51 kg
